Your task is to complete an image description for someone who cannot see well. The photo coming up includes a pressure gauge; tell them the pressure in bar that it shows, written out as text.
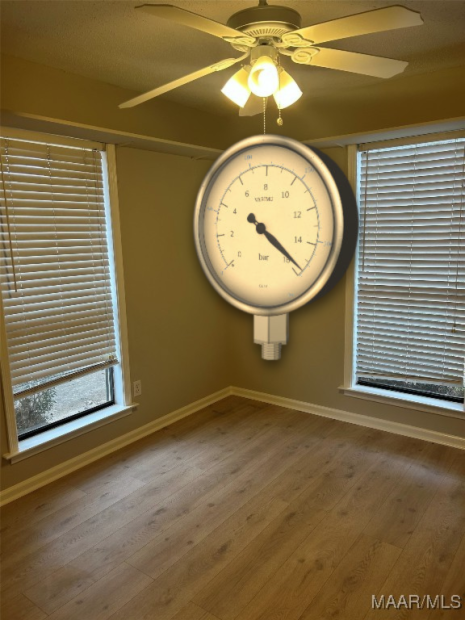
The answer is 15.5 bar
